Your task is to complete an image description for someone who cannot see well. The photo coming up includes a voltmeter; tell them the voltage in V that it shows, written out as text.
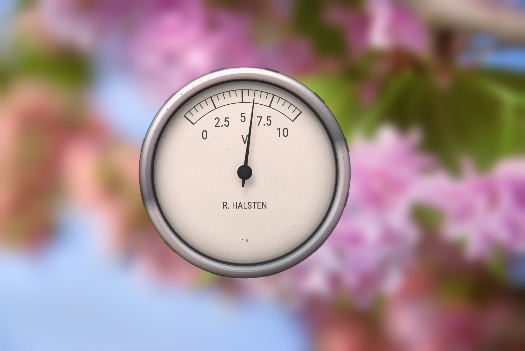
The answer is 6 V
